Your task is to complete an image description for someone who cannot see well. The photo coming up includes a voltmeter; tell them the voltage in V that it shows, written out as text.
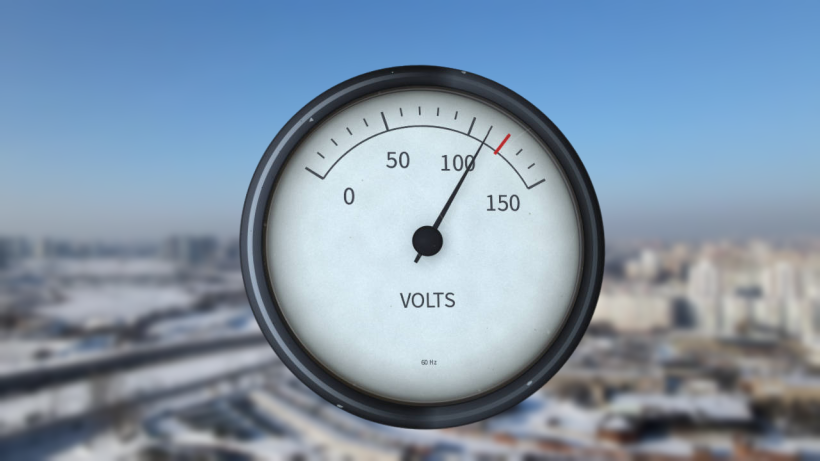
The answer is 110 V
